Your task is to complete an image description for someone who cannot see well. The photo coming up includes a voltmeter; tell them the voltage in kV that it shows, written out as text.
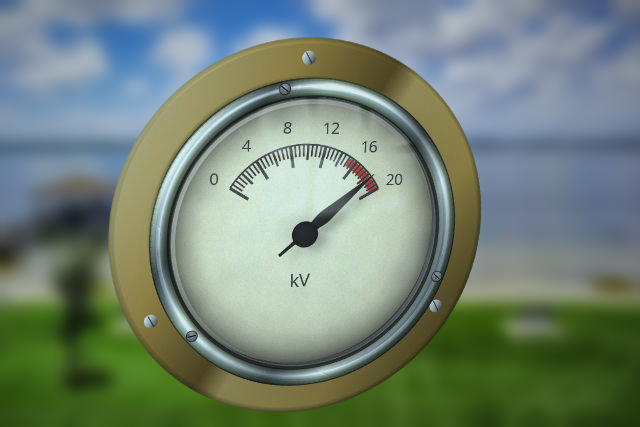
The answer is 18 kV
